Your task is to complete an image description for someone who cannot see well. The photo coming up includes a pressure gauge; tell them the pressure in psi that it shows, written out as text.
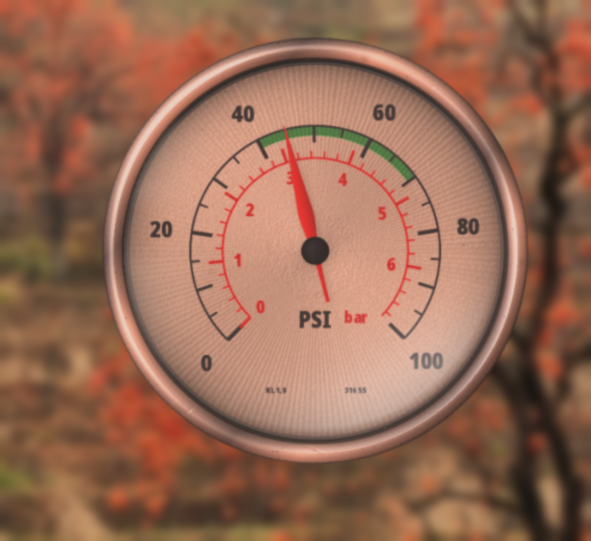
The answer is 45 psi
